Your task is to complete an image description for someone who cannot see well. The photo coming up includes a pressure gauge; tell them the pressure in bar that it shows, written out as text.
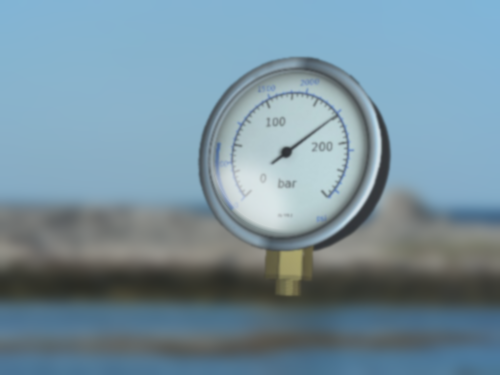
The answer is 175 bar
